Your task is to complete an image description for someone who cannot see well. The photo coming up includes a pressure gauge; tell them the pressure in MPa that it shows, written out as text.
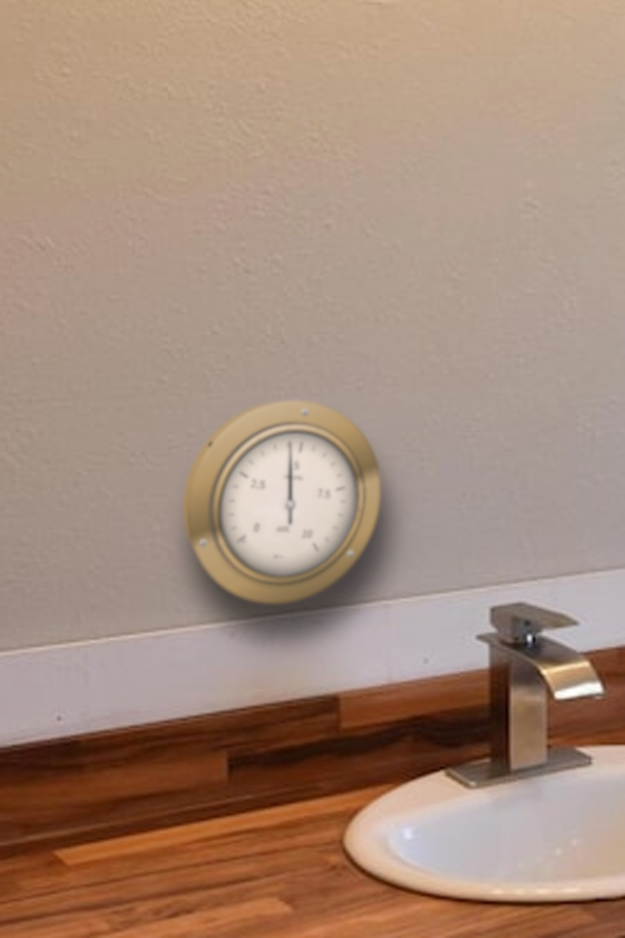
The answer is 4.5 MPa
